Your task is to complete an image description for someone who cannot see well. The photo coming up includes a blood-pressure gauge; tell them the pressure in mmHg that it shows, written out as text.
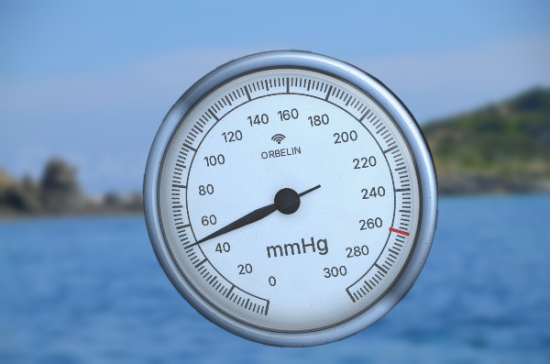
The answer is 50 mmHg
